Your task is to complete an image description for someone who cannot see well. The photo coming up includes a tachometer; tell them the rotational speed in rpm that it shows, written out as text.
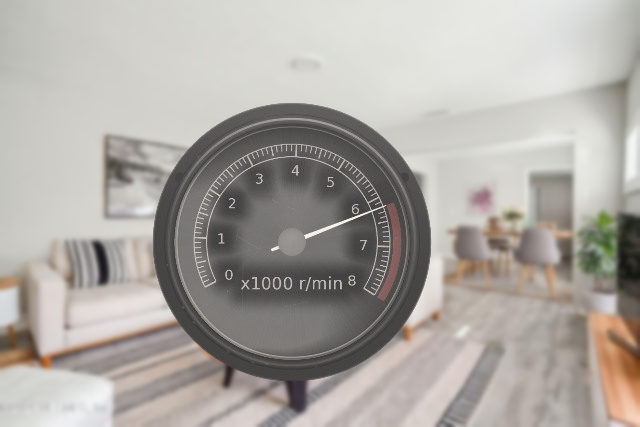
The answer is 6200 rpm
